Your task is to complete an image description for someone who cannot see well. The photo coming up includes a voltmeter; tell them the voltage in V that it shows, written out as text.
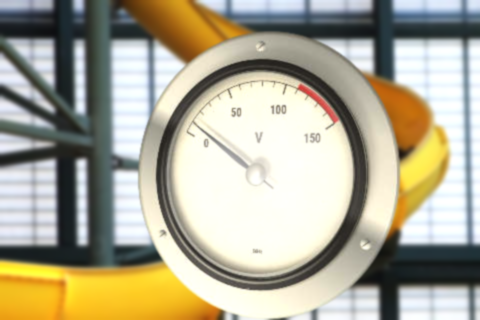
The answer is 10 V
